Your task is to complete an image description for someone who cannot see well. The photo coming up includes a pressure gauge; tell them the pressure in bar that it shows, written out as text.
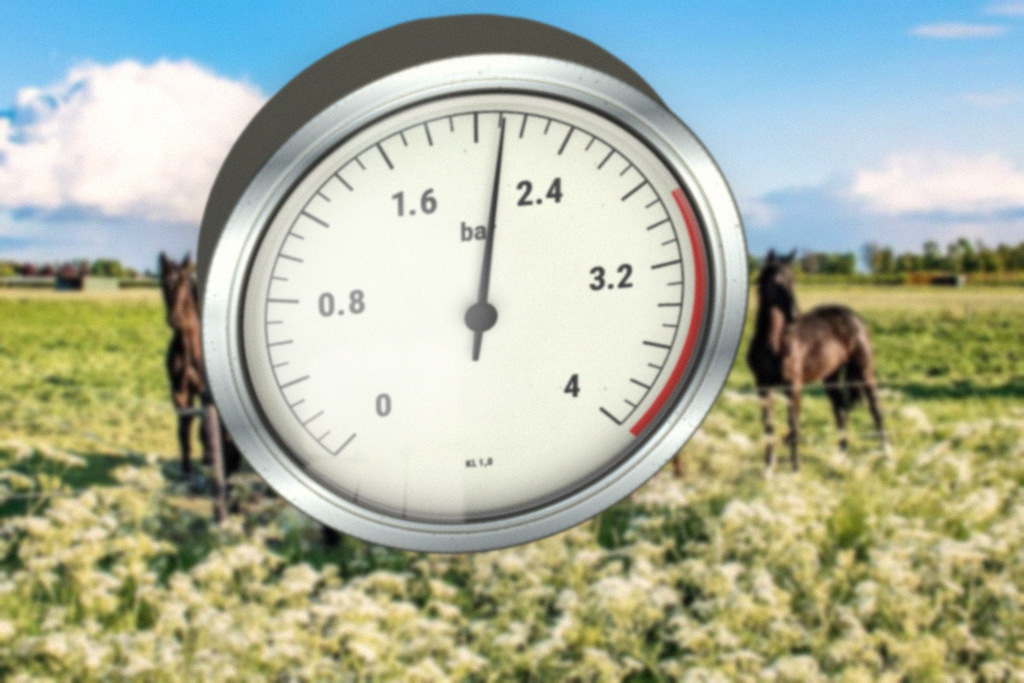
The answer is 2.1 bar
